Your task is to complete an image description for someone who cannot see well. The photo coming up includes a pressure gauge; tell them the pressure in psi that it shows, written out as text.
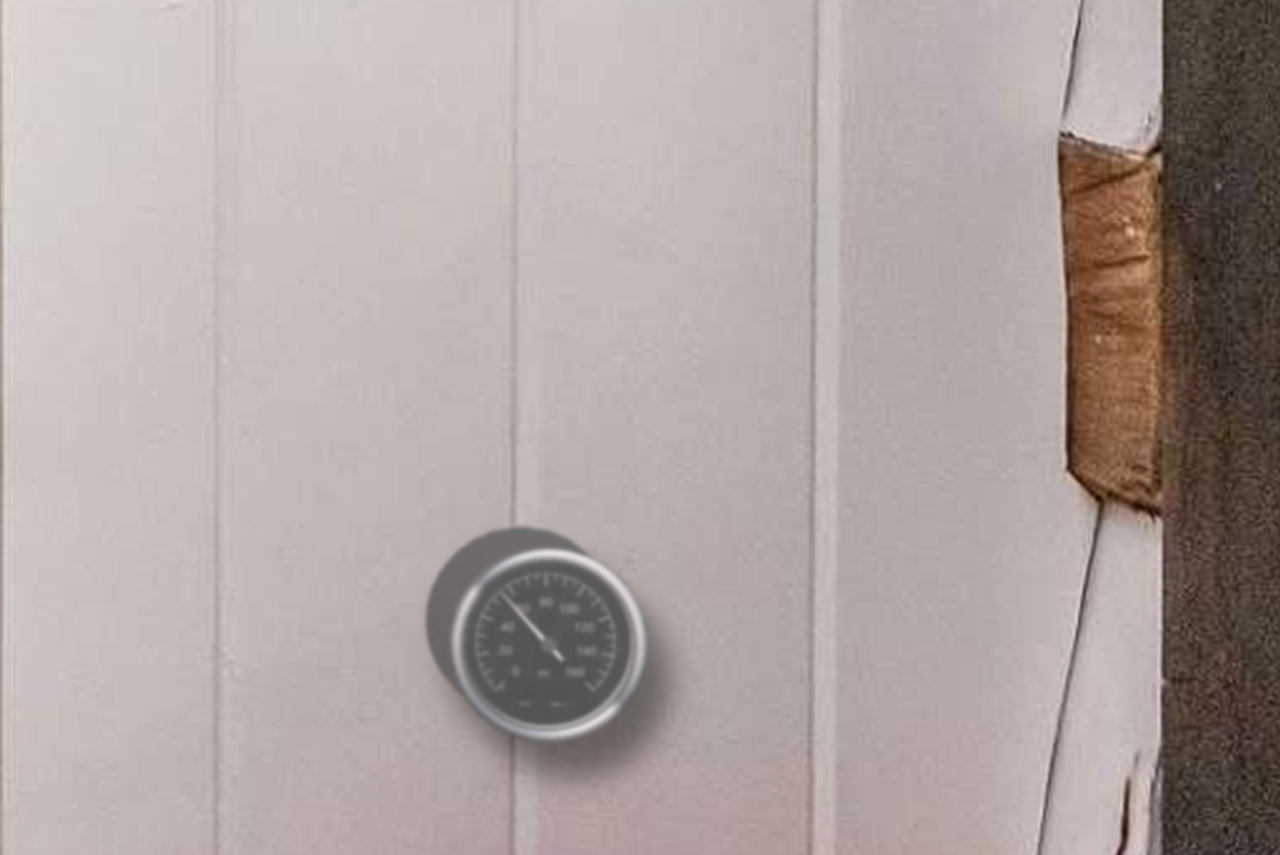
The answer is 55 psi
